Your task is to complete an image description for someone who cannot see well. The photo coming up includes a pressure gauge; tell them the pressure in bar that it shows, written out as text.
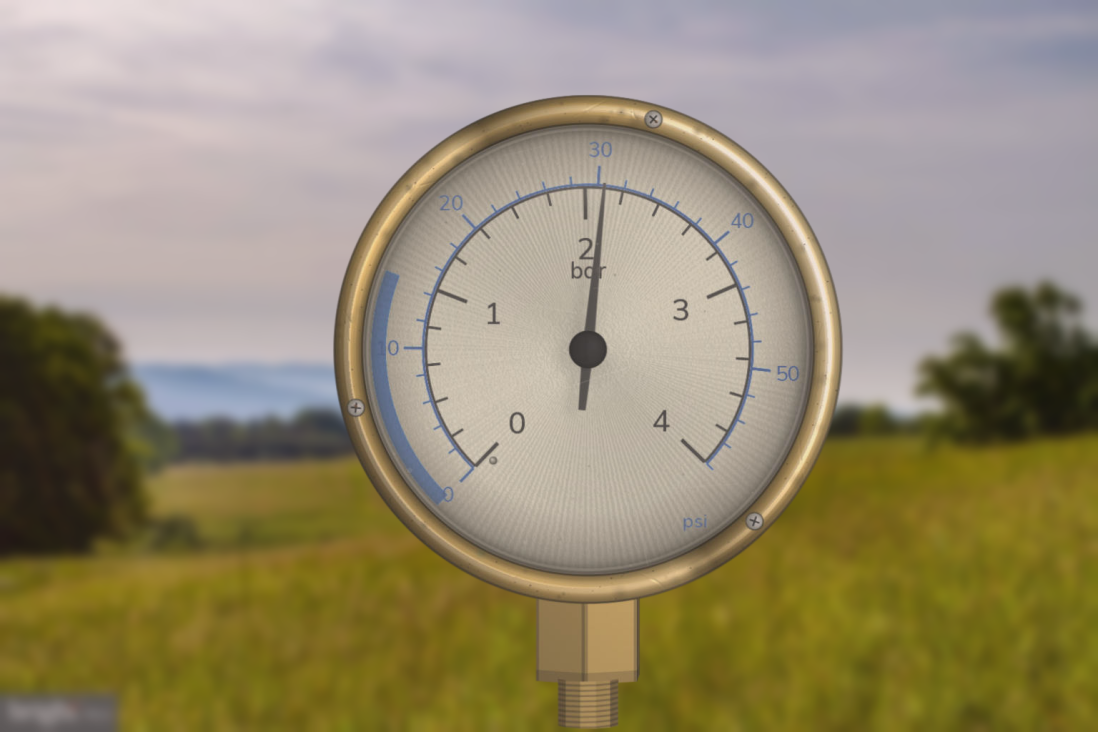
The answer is 2.1 bar
